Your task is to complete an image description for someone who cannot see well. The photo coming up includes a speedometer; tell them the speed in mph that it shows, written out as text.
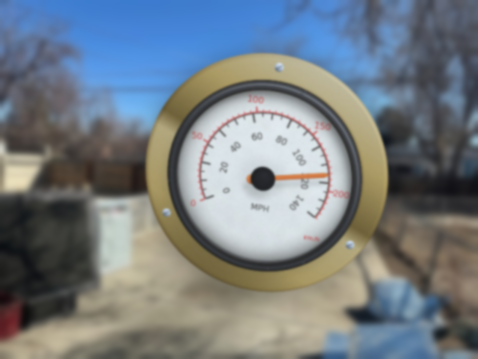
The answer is 115 mph
